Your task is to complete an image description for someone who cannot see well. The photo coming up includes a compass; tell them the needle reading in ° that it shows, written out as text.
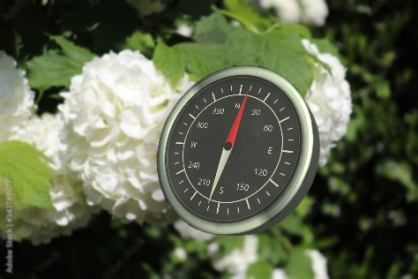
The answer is 10 °
